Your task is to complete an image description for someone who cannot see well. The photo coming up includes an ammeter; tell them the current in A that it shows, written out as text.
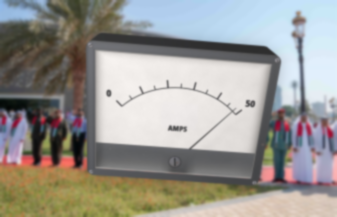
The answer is 47.5 A
